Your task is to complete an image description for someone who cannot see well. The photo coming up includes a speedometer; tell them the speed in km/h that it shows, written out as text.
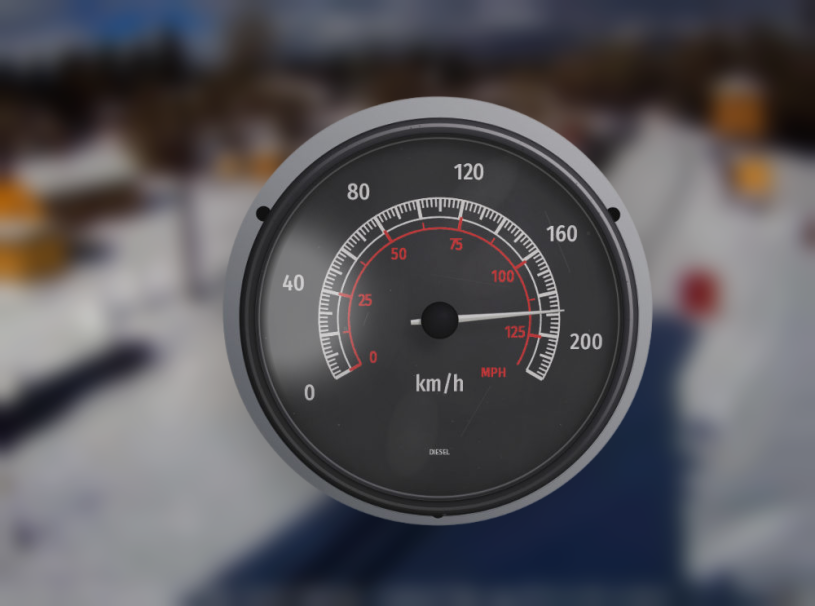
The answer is 188 km/h
